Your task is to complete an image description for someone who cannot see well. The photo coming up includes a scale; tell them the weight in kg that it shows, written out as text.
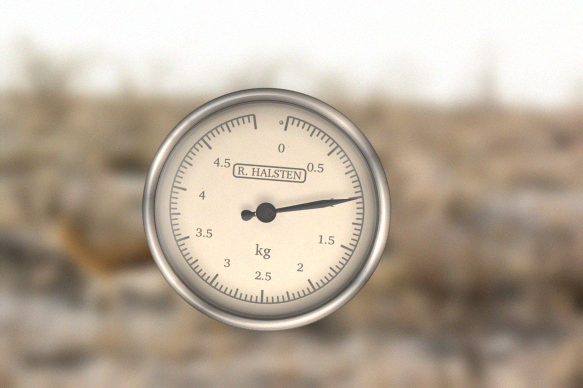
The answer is 1 kg
